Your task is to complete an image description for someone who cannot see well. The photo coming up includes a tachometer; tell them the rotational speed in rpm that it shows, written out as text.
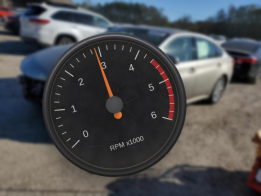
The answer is 2900 rpm
